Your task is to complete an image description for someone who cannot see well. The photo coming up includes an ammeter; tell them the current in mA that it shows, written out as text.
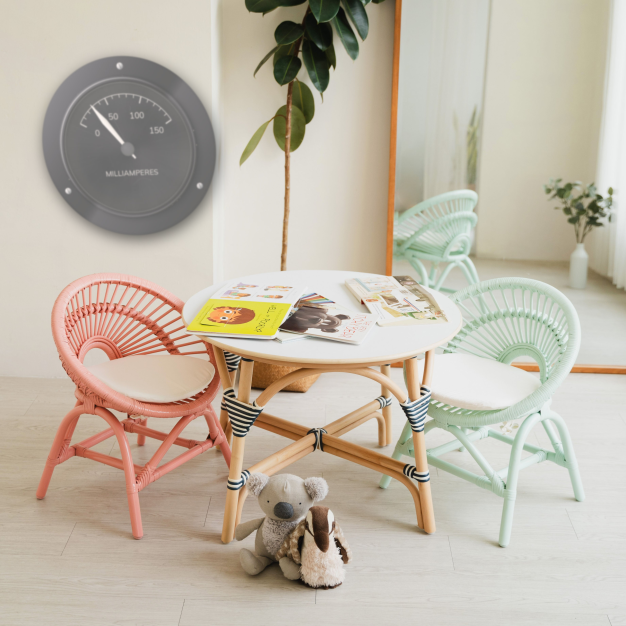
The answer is 30 mA
